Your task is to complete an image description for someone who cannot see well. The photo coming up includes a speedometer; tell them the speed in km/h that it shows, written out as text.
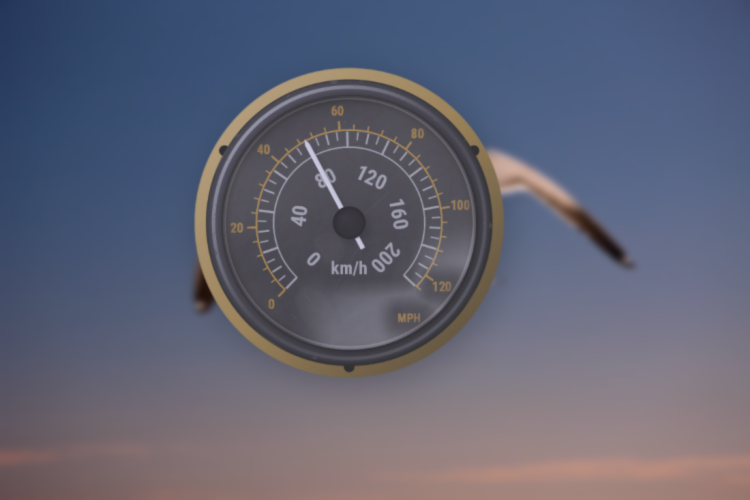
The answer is 80 km/h
